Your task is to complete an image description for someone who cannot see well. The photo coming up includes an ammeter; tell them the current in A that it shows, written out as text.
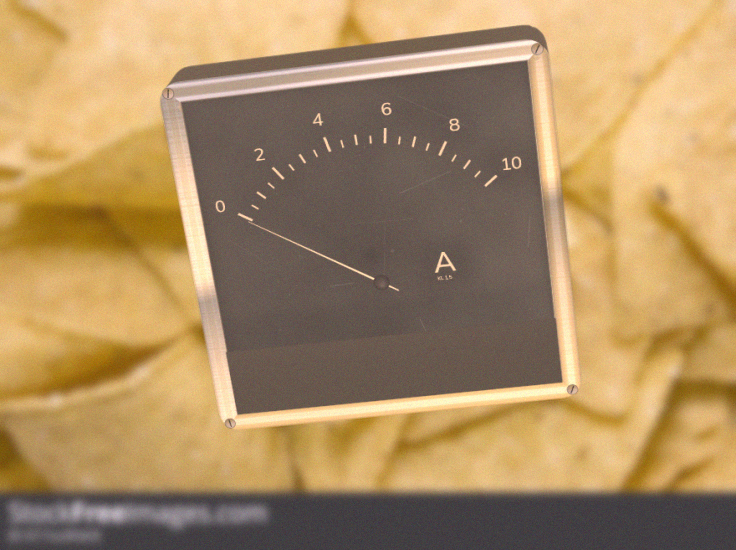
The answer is 0 A
